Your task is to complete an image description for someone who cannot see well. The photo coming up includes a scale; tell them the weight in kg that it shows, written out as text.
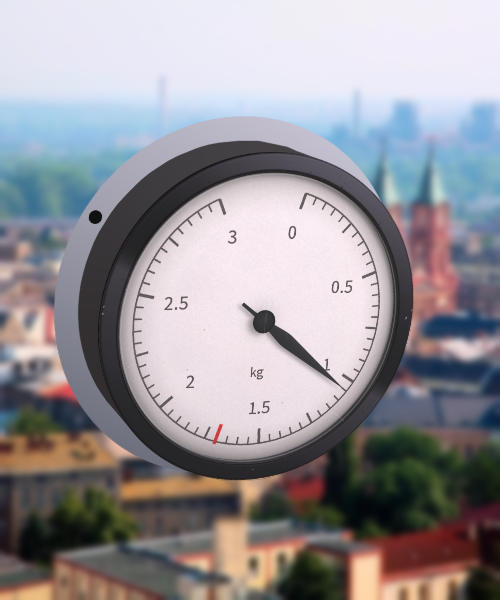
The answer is 1.05 kg
